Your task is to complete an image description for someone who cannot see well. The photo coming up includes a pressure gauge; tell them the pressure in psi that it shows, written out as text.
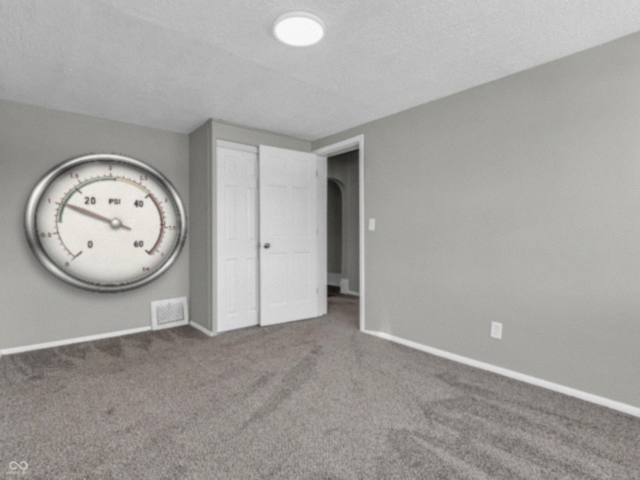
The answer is 15 psi
